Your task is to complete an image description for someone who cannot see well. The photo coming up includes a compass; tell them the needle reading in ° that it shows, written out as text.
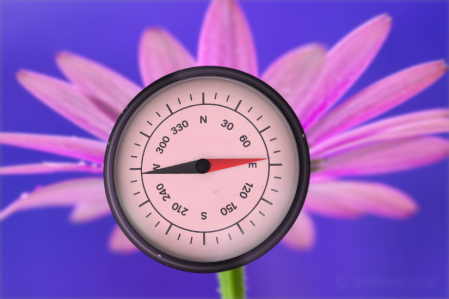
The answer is 85 °
